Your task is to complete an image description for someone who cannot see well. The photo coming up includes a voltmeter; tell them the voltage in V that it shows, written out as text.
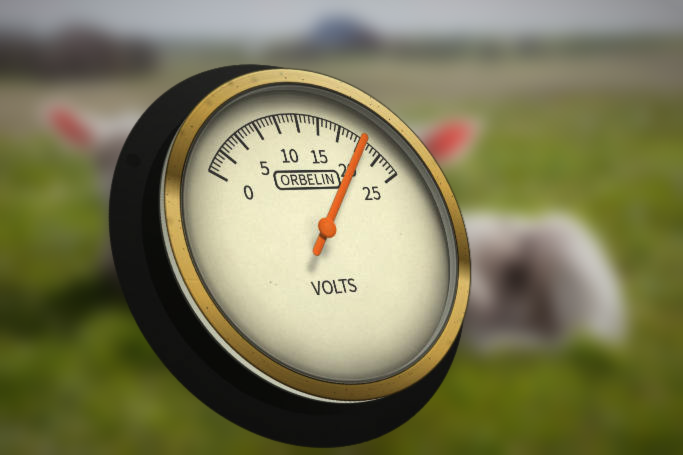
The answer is 20 V
